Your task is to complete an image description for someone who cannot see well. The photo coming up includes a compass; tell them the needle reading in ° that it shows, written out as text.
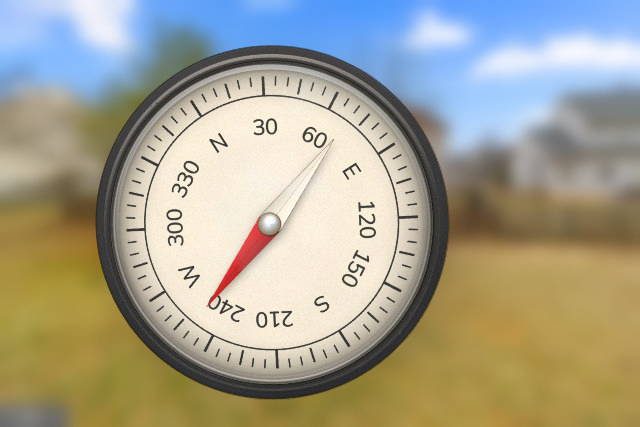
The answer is 250 °
